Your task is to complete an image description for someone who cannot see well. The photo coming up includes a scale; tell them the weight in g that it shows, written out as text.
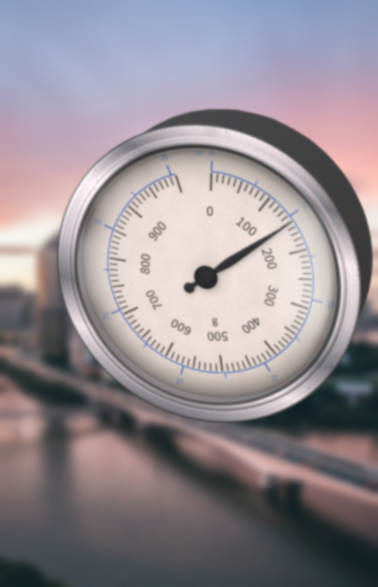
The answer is 150 g
